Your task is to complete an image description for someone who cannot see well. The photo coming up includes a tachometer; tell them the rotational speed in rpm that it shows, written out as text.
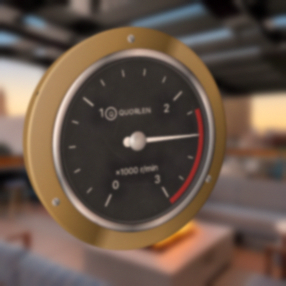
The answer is 2400 rpm
